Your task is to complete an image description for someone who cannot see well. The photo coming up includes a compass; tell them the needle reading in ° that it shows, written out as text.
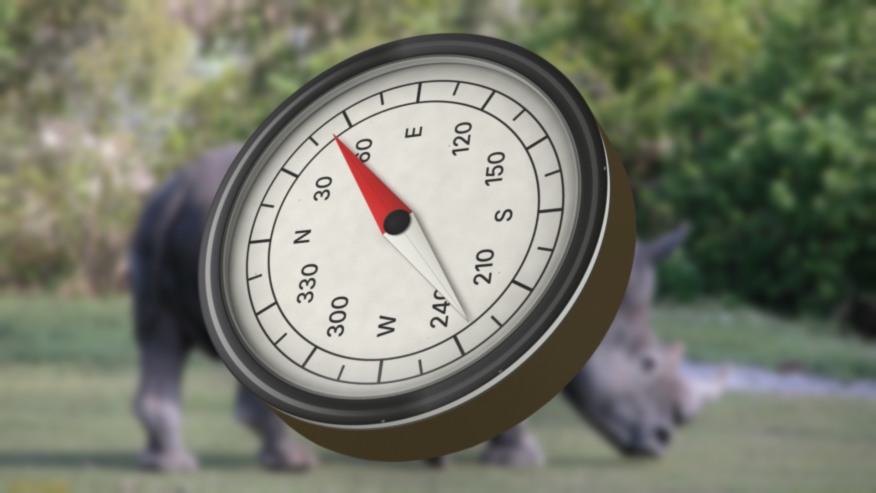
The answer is 52.5 °
